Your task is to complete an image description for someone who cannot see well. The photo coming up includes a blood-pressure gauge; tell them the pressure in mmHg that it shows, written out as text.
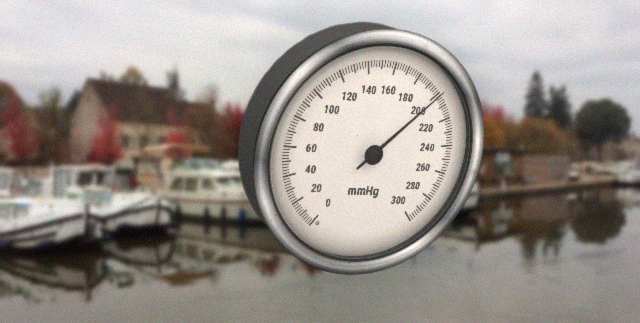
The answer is 200 mmHg
